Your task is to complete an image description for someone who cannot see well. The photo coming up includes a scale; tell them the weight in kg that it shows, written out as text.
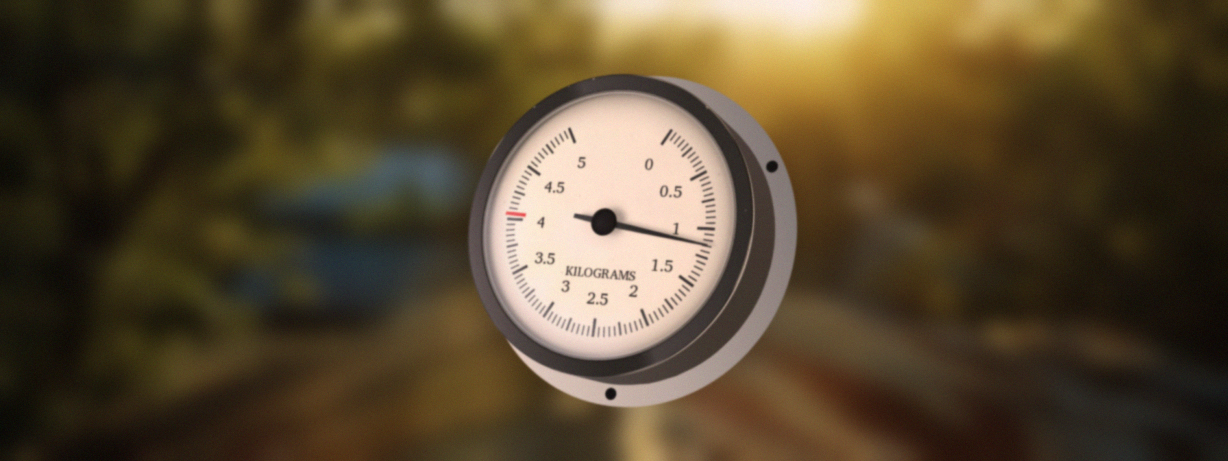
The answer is 1.15 kg
